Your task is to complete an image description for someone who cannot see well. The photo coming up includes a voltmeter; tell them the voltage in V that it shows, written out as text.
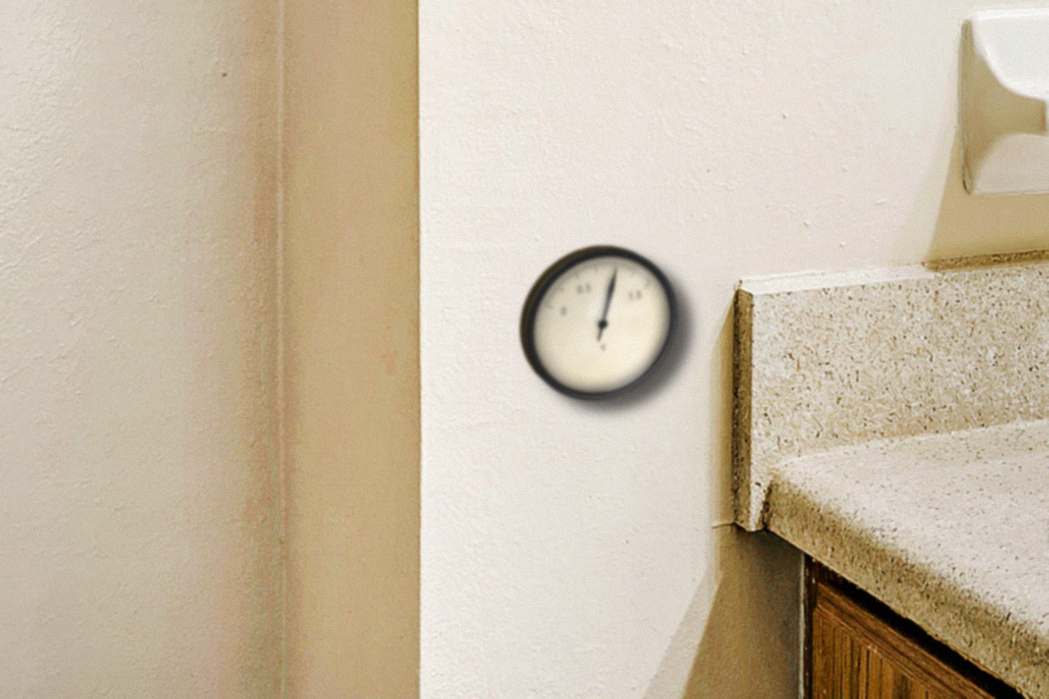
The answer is 1 V
